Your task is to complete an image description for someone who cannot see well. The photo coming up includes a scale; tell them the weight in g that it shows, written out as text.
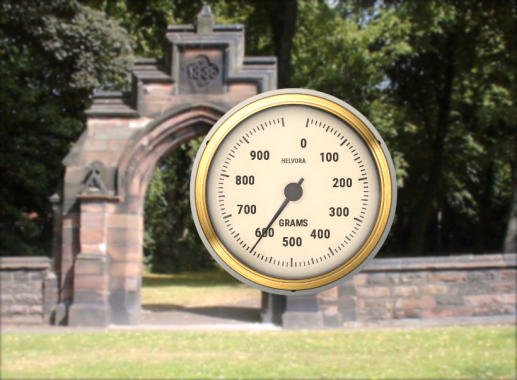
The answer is 600 g
